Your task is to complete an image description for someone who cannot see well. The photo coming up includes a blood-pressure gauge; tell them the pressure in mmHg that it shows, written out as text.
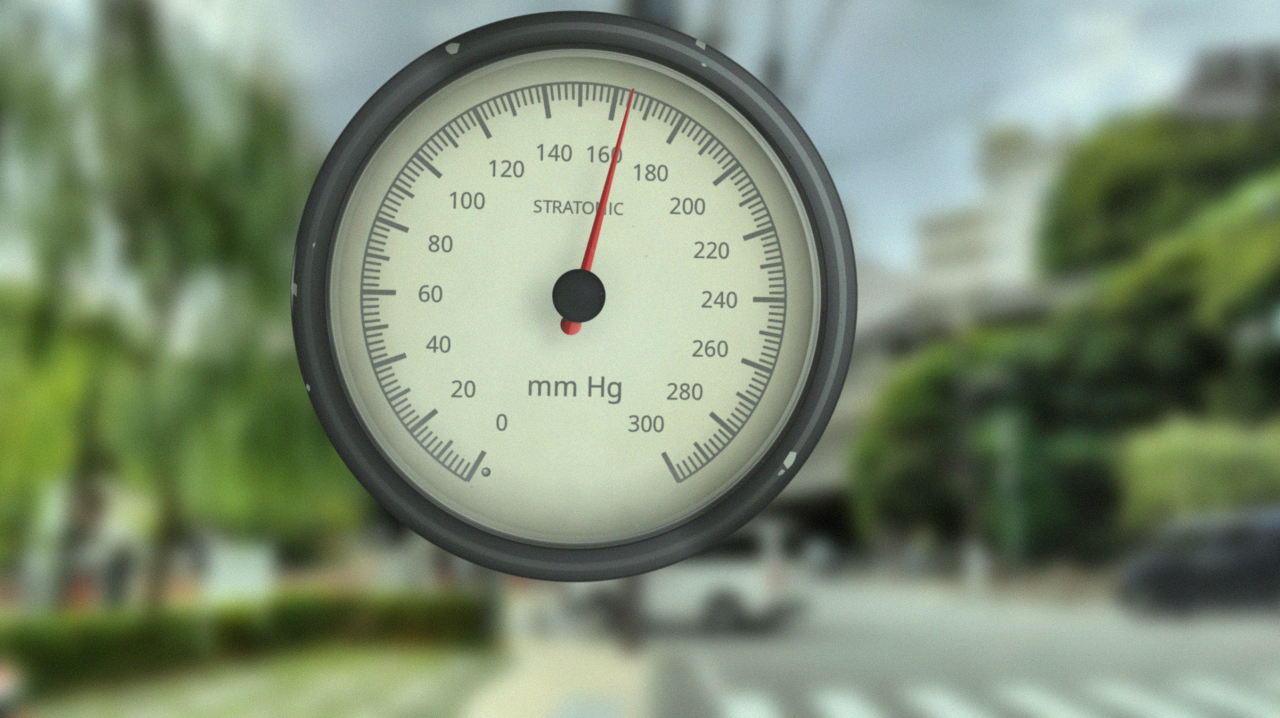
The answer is 164 mmHg
